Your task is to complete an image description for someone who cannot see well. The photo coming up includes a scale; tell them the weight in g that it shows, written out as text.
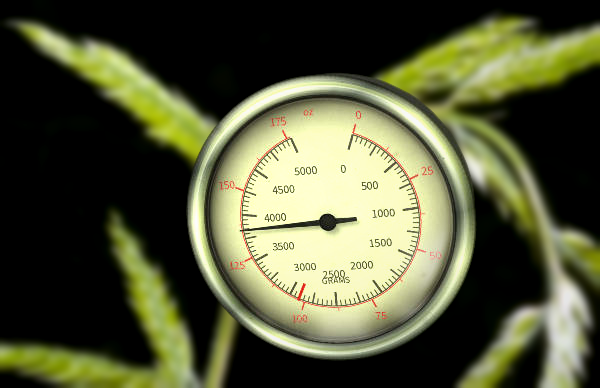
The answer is 3850 g
